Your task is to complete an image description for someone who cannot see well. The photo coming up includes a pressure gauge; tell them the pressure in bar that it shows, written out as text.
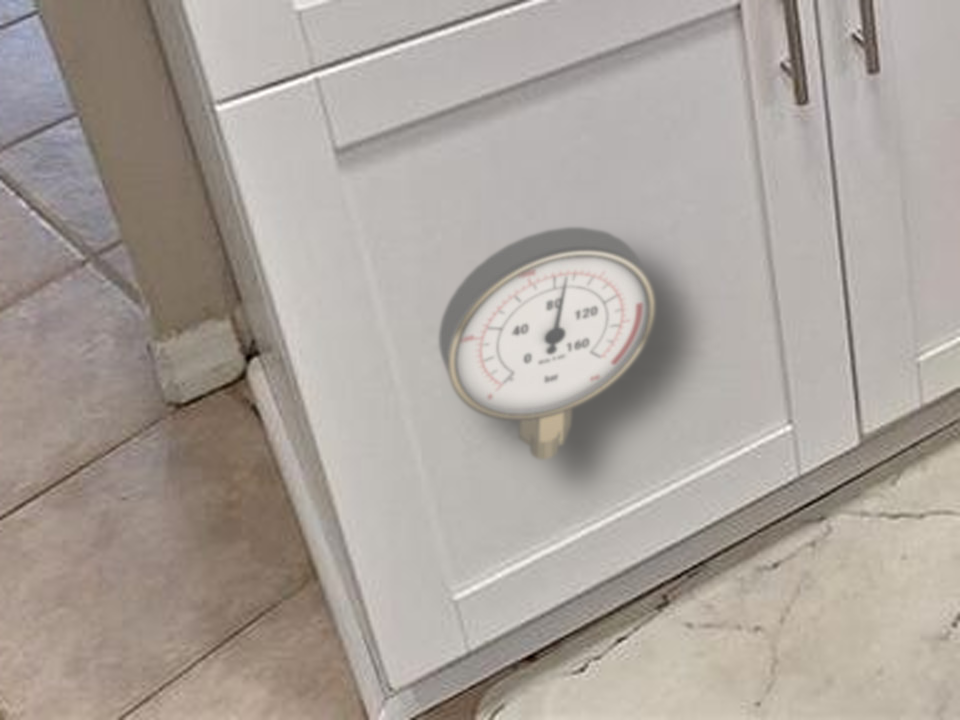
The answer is 85 bar
